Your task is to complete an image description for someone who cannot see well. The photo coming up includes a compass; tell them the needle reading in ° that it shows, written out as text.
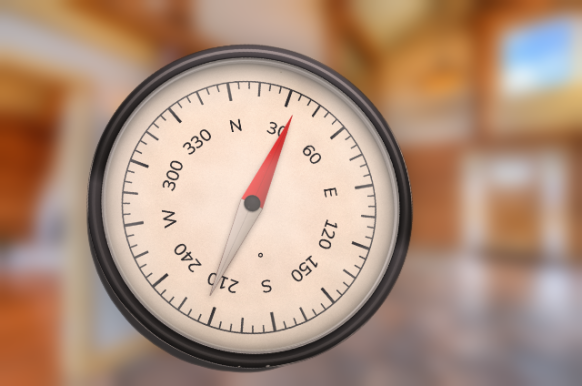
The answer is 35 °
